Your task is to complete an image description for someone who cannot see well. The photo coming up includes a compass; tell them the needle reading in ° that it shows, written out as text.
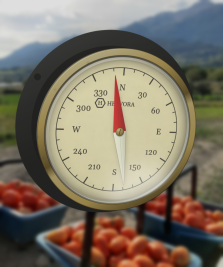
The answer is 350 °
